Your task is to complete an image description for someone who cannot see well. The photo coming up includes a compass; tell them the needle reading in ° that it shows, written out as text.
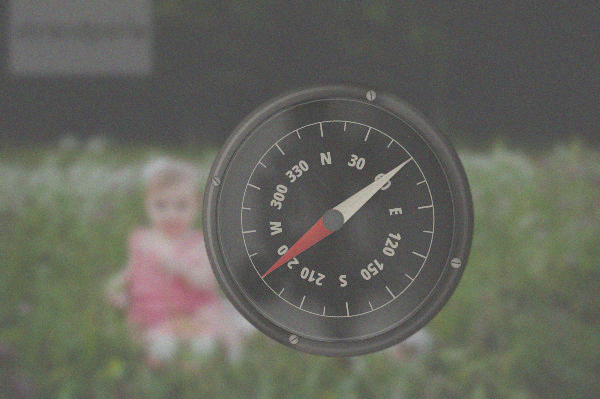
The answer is 240 °
